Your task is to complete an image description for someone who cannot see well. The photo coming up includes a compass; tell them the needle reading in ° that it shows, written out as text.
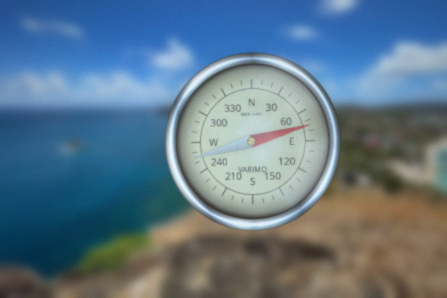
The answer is 75 °
